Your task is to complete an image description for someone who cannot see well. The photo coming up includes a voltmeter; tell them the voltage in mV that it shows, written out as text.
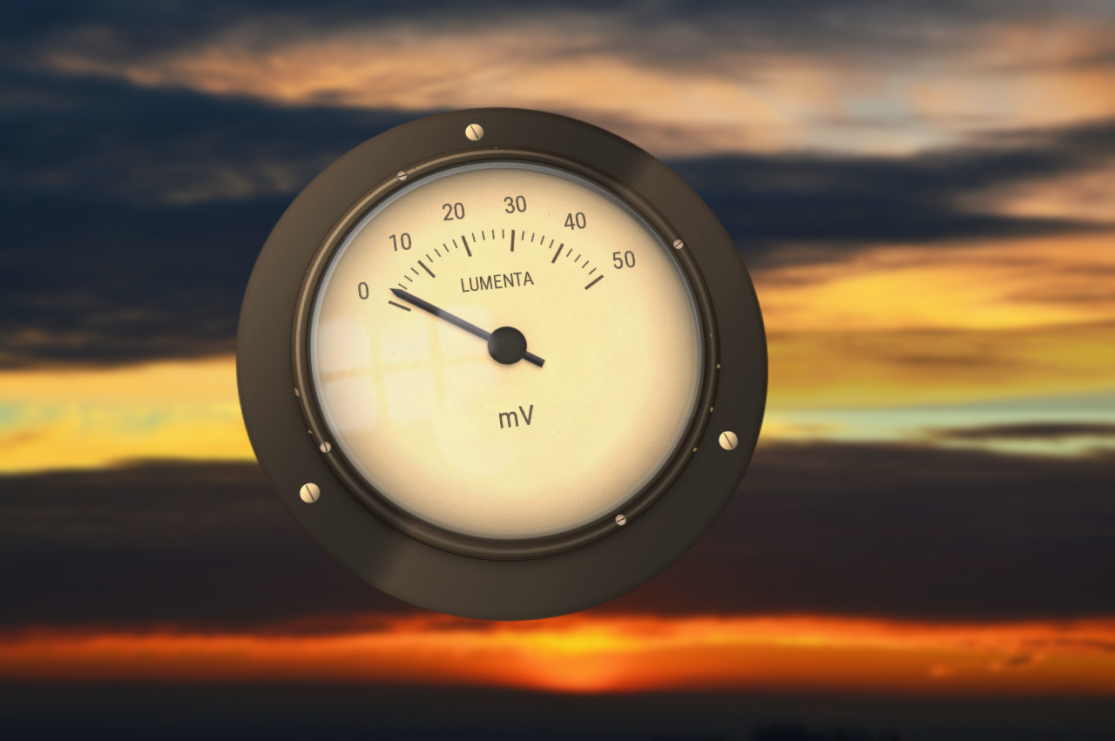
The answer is 2 mV
